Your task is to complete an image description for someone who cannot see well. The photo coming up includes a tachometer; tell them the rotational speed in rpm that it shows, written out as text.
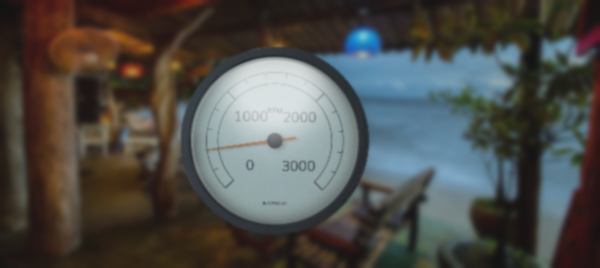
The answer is 400 rpm
